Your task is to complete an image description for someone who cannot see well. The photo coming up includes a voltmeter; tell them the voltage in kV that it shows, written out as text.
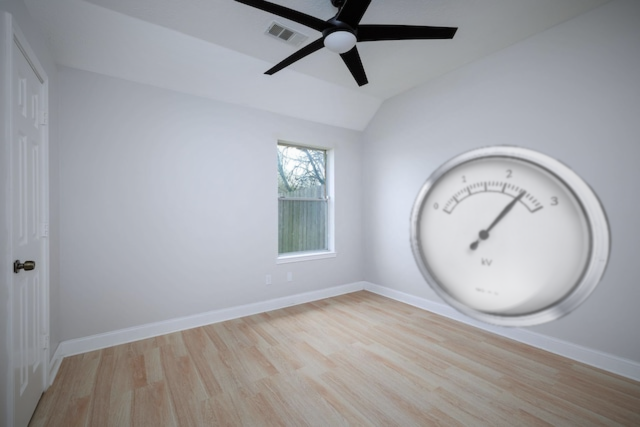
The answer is 2.5 kV
